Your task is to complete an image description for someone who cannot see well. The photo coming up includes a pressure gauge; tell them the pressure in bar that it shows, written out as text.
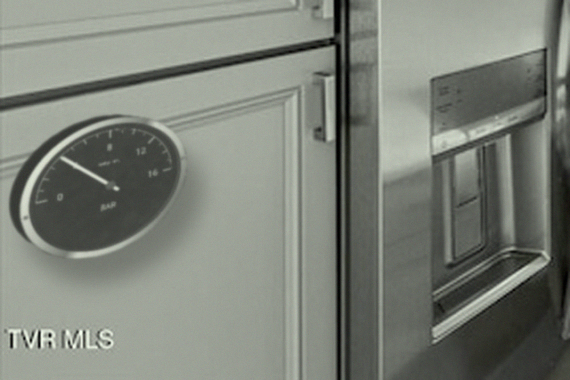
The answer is 4 bar
